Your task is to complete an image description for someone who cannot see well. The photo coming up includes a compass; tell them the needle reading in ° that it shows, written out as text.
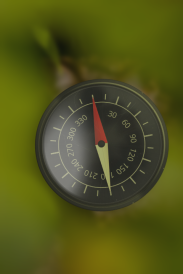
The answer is 0 °
